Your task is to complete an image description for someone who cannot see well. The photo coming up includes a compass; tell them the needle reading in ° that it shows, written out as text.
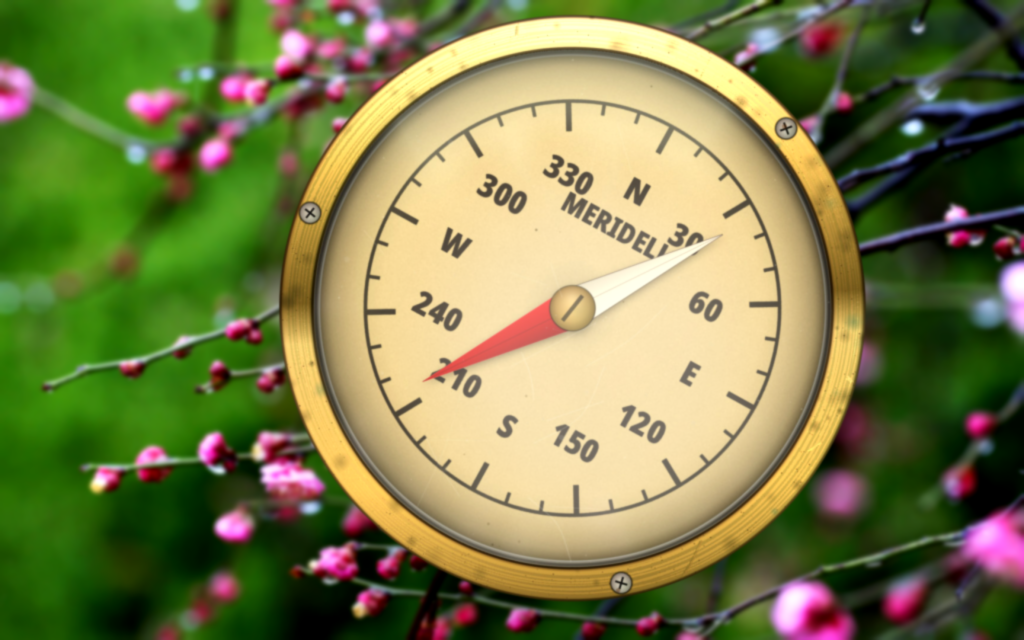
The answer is 215 °
